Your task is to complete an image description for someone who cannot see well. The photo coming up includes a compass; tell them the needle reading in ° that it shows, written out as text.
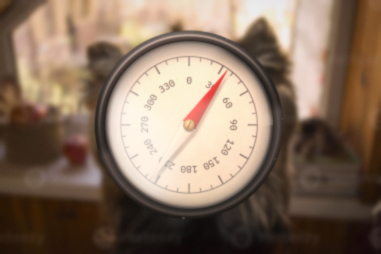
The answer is 35 °
